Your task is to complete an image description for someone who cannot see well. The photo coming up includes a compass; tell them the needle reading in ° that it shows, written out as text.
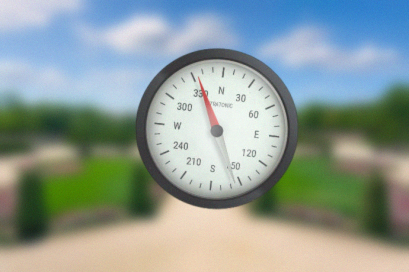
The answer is 335 °
